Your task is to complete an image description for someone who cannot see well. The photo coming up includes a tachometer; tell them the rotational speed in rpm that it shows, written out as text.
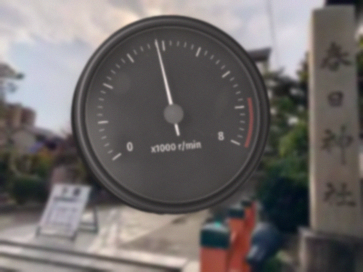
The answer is 3800 rpm
